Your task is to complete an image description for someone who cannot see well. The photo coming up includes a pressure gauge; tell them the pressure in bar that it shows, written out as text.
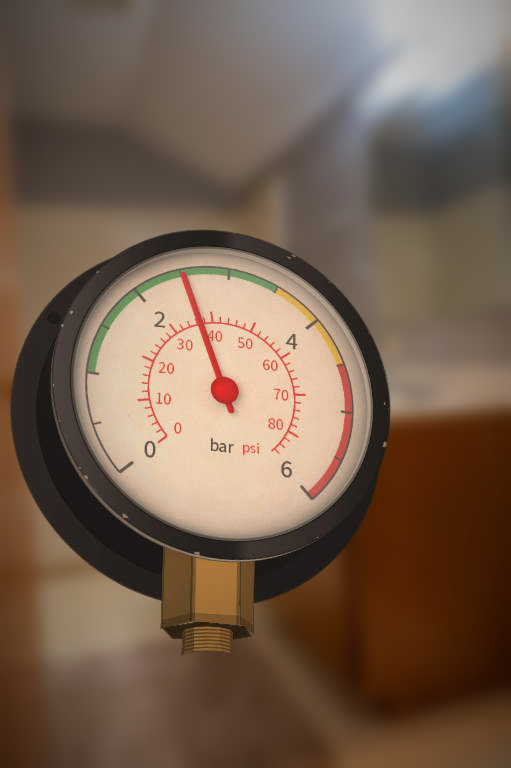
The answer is 2.5 bar
